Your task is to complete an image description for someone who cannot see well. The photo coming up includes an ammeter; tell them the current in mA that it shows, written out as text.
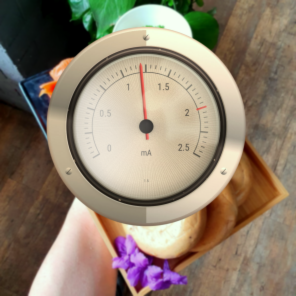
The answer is 1.2 mA
